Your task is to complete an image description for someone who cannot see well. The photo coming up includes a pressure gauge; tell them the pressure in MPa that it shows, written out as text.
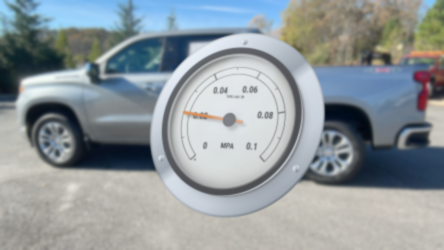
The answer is 0.02 MPa
